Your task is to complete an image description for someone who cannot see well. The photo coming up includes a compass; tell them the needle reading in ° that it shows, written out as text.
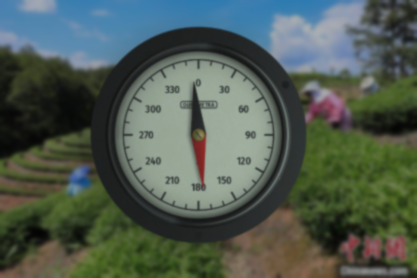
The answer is 175 °
